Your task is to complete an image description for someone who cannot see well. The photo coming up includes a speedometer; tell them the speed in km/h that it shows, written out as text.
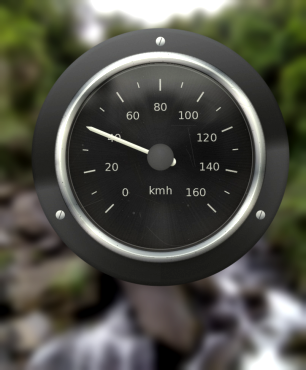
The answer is 40 km/h
